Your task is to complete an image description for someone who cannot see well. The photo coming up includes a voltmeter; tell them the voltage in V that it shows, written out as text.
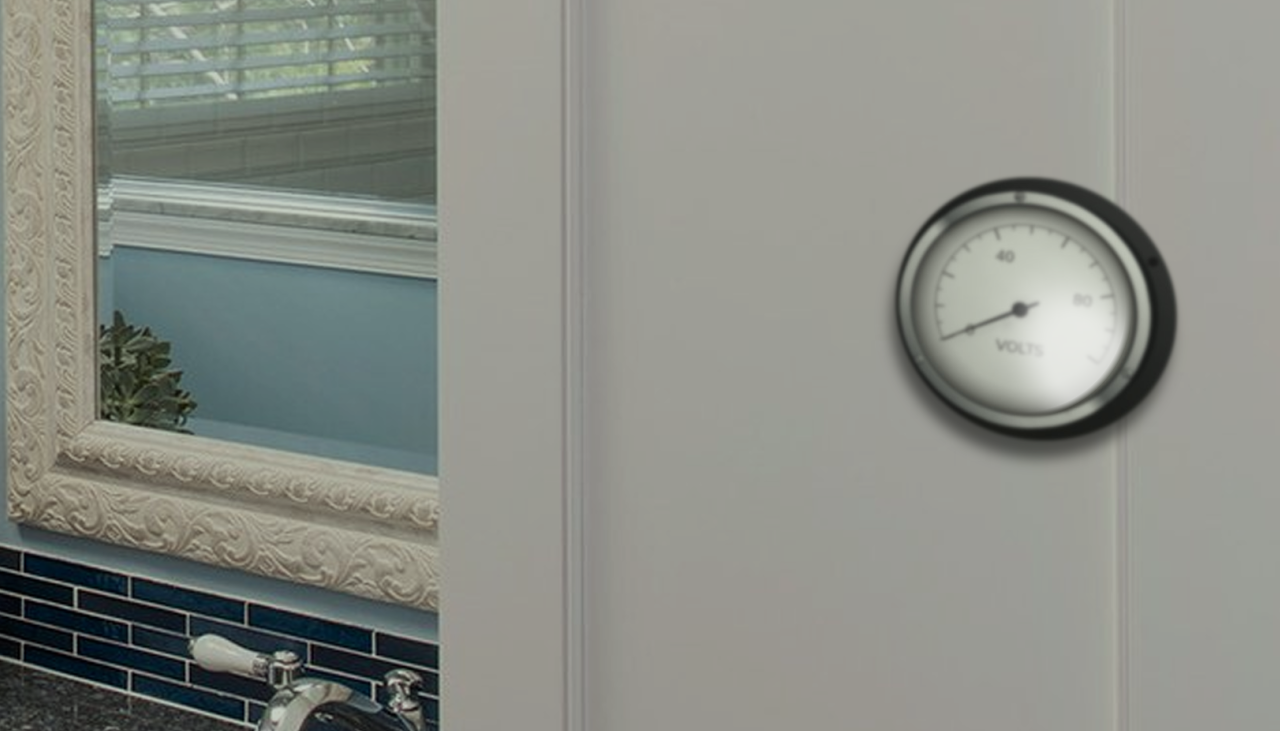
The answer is 0 V
